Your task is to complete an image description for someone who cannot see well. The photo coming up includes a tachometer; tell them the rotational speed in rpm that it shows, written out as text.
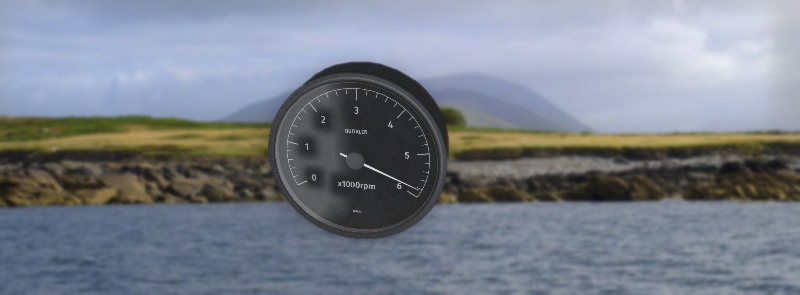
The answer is 5800 rpm
